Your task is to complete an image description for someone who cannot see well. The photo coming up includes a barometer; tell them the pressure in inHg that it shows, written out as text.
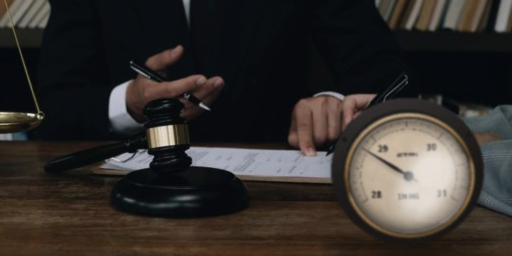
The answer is 28.8 inHg
